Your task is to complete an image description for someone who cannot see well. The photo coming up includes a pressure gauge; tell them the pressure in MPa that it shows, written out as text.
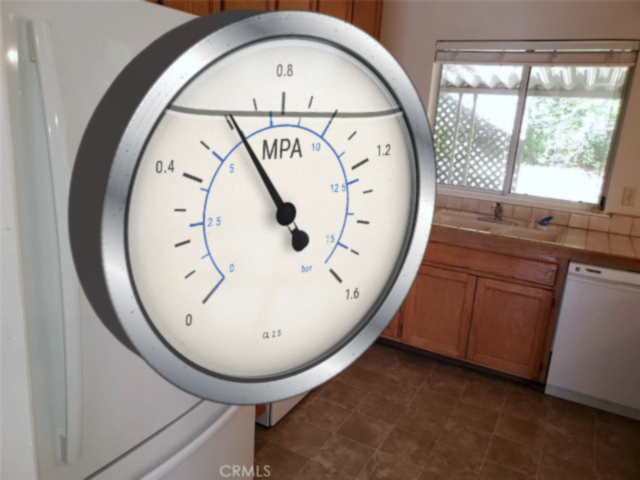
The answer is 0.6 MPa
